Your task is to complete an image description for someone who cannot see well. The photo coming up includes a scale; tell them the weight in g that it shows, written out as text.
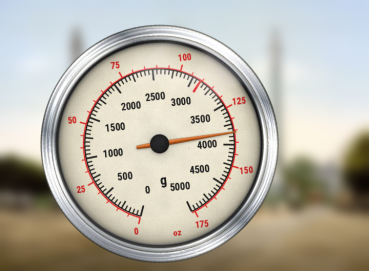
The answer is 3850 g
